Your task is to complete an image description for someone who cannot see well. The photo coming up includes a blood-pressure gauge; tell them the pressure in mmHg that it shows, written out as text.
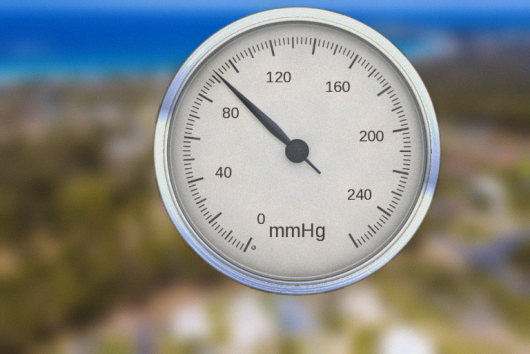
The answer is 92 mmHg
